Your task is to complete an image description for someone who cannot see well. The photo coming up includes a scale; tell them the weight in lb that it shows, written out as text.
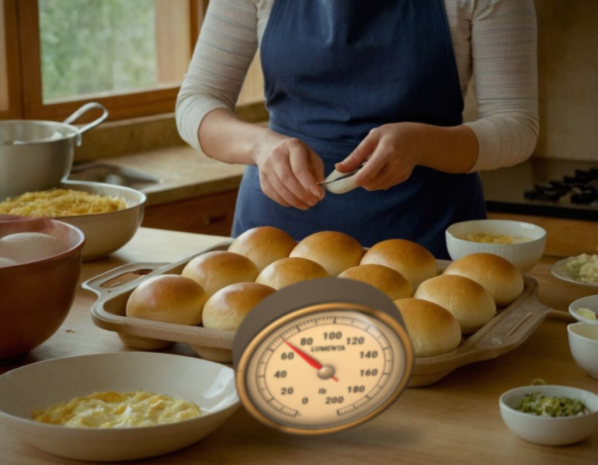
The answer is 70 lb
